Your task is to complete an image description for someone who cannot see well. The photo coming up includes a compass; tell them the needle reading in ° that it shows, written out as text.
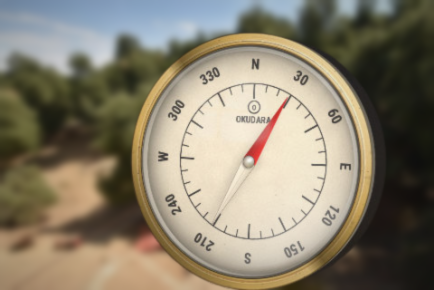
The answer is 30 °
